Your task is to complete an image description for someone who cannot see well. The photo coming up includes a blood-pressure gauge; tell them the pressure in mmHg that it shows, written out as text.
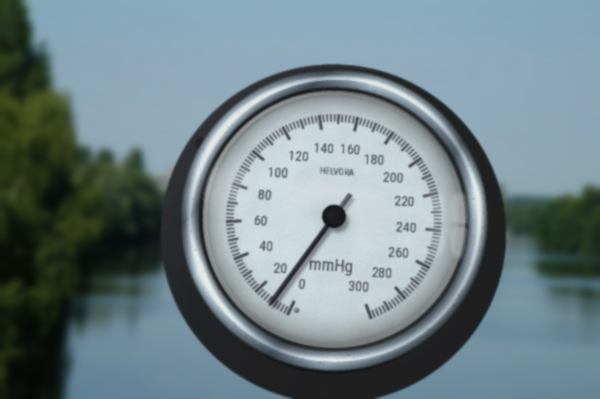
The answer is 10 mmHg
